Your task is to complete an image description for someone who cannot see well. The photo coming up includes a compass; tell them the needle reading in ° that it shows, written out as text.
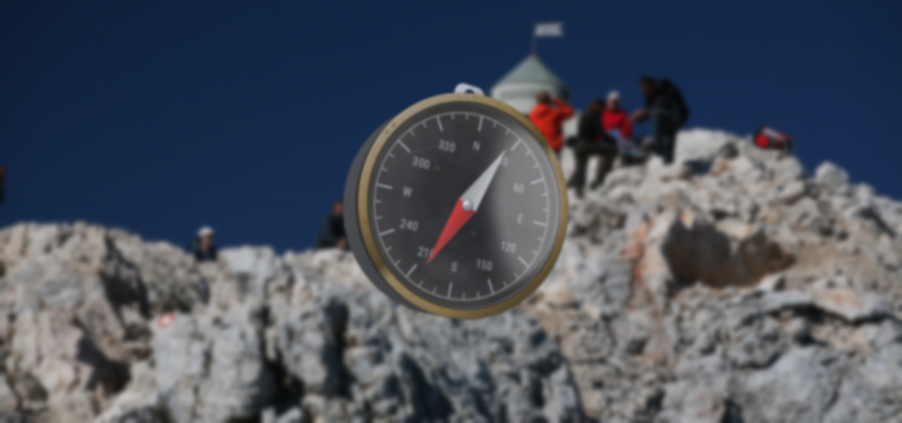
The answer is 205 °
